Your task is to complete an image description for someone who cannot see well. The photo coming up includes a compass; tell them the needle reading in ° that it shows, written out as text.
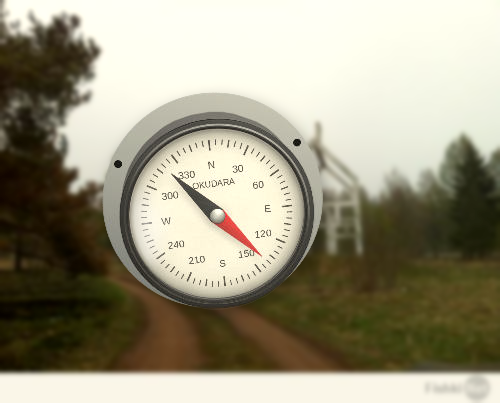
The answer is 140 °
